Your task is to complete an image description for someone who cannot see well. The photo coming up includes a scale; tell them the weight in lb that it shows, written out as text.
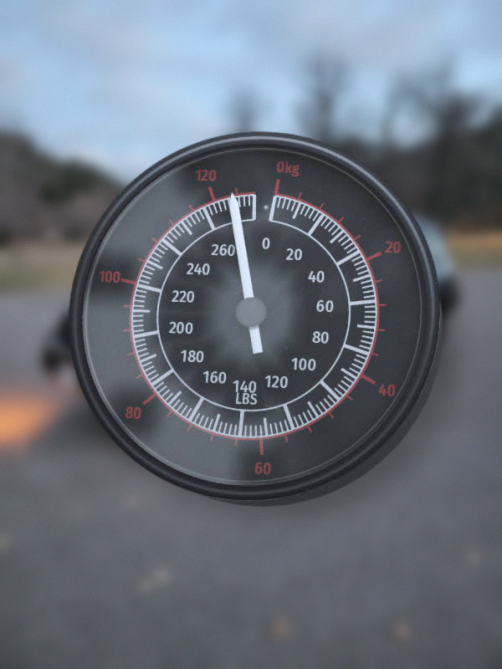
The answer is 272 lb
